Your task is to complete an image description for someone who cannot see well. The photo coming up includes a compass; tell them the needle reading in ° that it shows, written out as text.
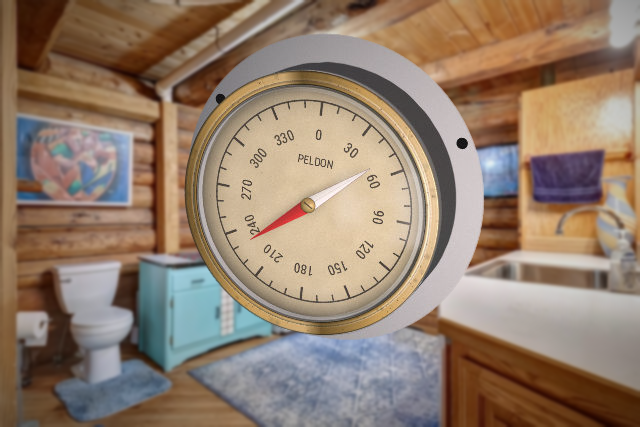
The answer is 230 °
